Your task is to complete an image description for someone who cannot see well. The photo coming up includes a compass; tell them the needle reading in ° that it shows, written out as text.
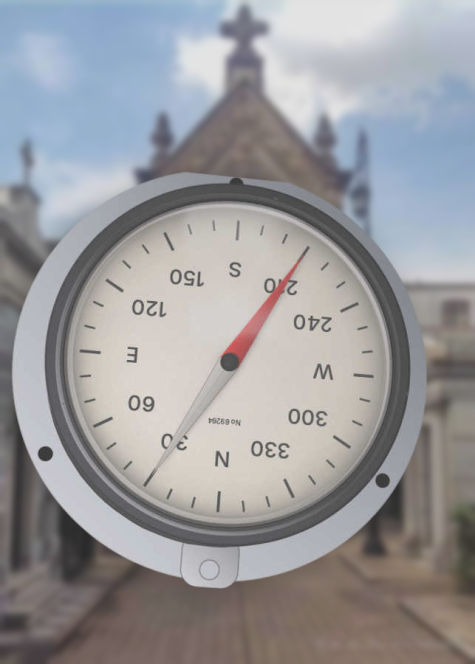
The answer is 210 °
